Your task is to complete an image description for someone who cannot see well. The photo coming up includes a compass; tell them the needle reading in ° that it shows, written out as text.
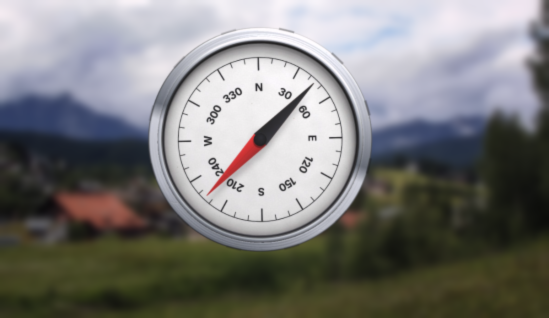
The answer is 225 °
